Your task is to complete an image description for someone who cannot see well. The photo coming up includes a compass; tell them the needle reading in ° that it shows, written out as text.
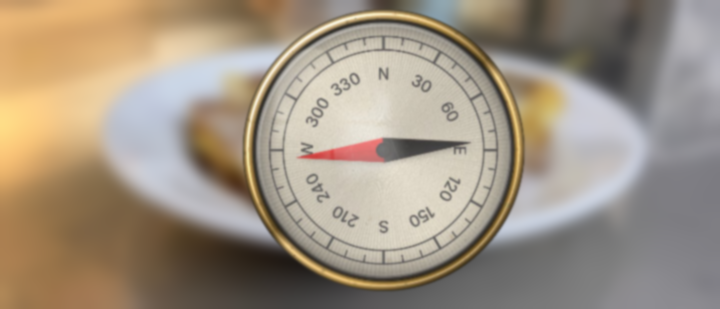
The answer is 265 °
